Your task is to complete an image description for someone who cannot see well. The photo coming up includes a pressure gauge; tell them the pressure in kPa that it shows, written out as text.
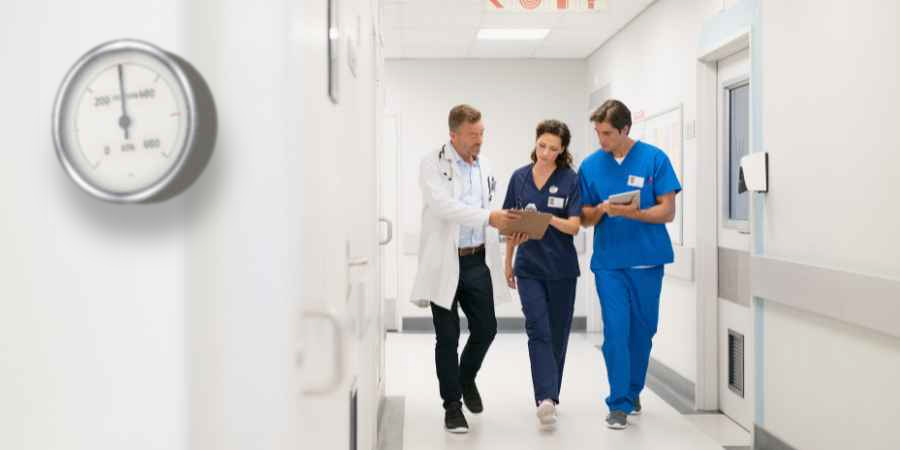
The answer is 300 kPa
